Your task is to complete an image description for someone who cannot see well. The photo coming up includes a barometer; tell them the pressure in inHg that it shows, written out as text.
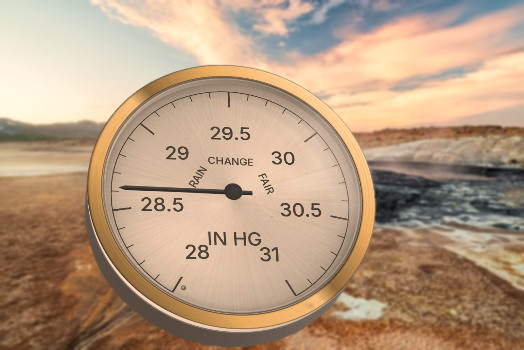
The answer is 28.6 inHg
